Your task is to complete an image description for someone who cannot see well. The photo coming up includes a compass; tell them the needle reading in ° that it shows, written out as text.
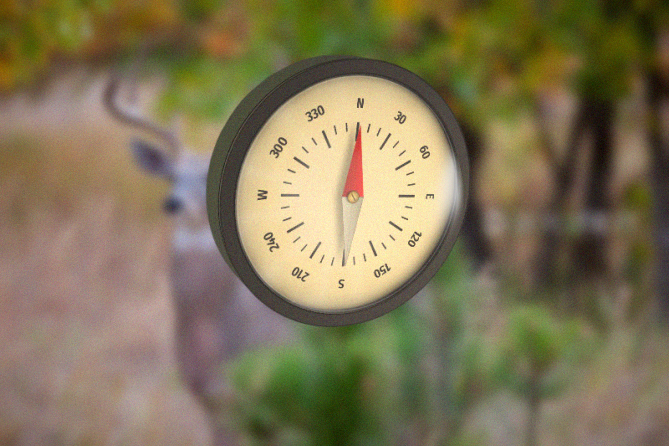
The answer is 0 °
